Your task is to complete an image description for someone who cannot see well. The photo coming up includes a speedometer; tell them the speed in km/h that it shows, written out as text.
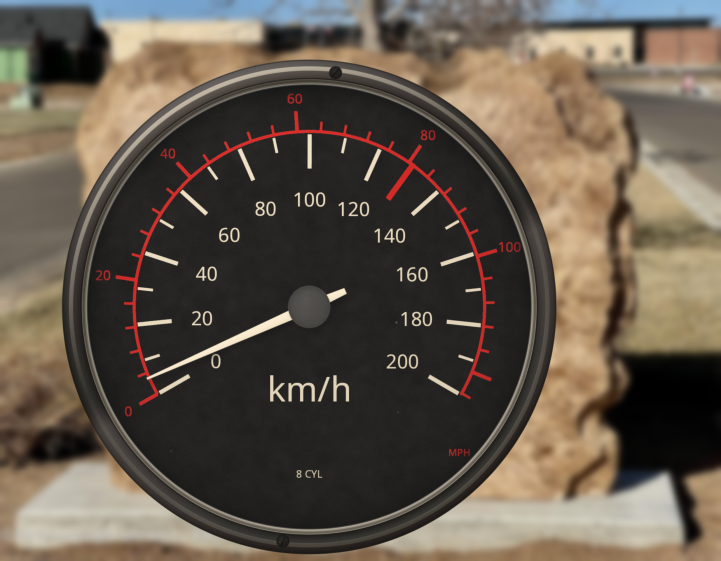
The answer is 5 km/h
